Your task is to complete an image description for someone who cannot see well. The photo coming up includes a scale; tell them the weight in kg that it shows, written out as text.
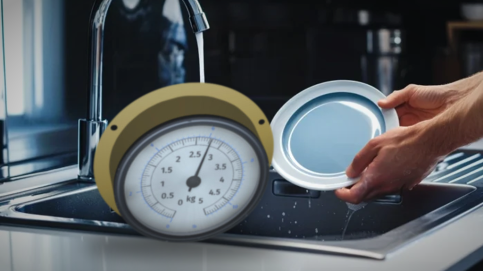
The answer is 2.75 kg
